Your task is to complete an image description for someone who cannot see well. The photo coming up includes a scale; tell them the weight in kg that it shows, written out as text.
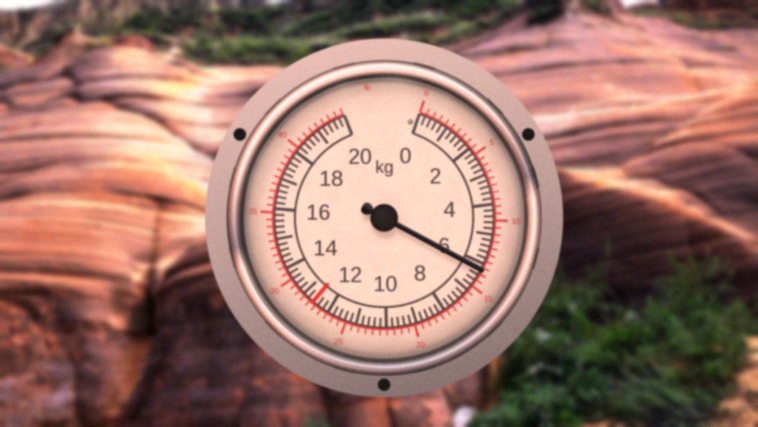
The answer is 6.2 kg
